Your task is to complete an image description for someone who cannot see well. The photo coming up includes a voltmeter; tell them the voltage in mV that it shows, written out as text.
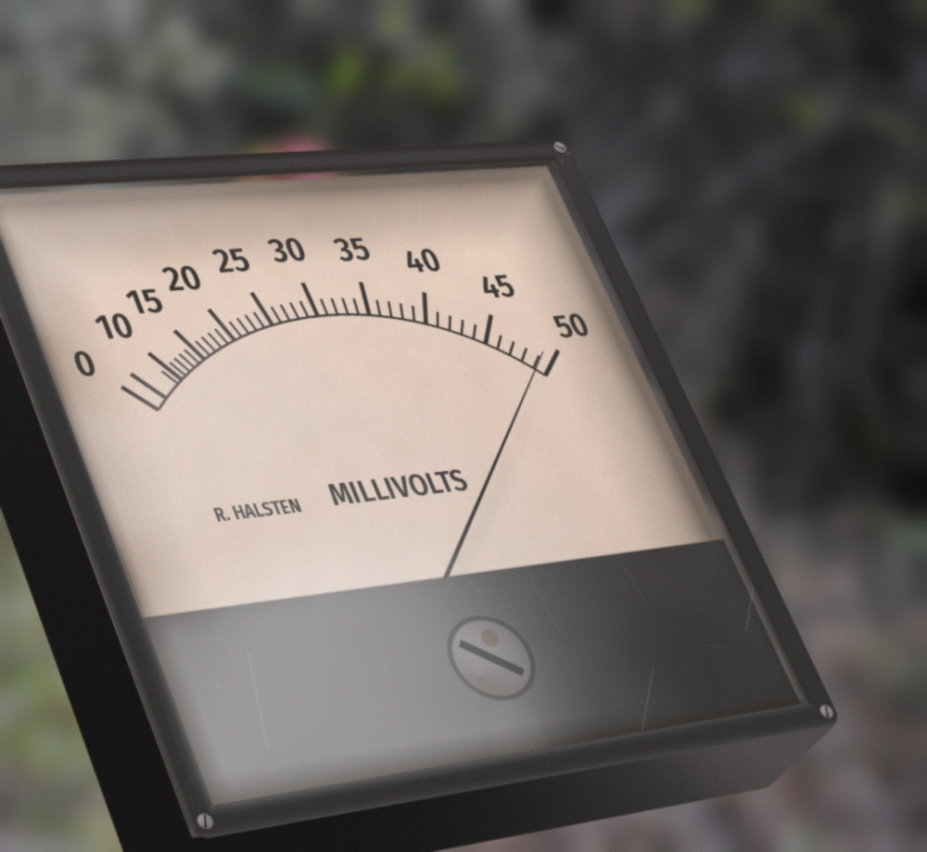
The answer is 49 mV
